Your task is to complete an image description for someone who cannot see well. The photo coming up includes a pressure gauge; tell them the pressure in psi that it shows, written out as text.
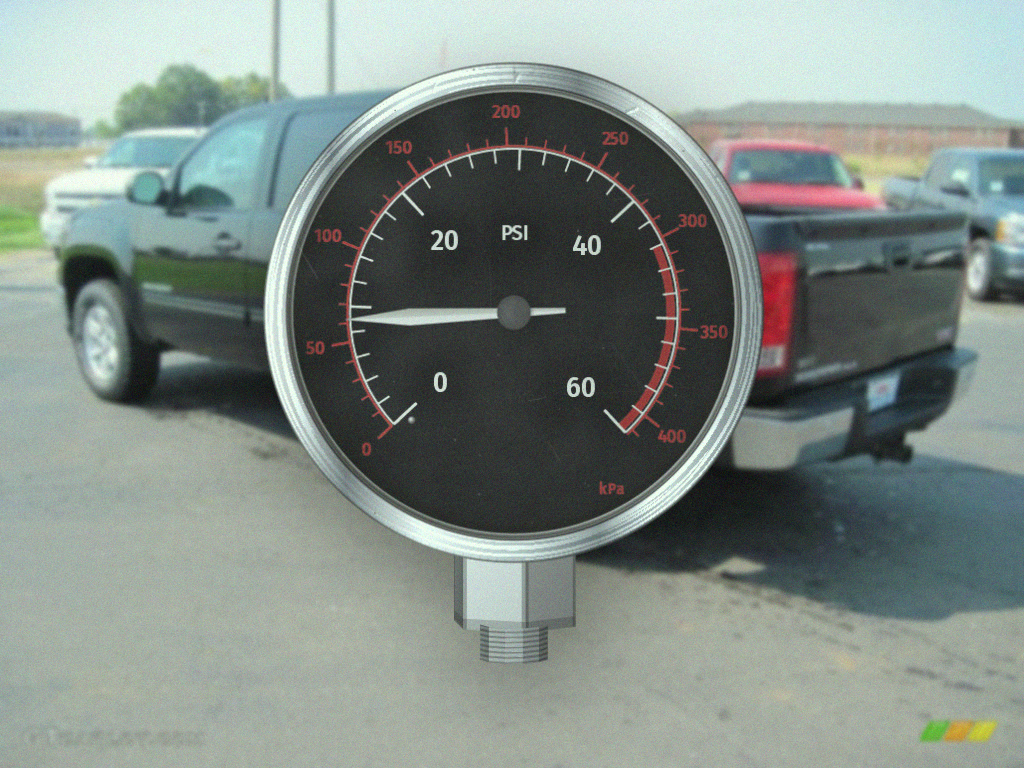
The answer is 9 psi
